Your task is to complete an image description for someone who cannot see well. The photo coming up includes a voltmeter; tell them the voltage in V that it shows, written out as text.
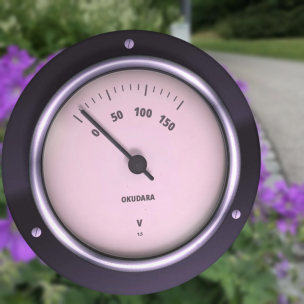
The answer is 10 V
